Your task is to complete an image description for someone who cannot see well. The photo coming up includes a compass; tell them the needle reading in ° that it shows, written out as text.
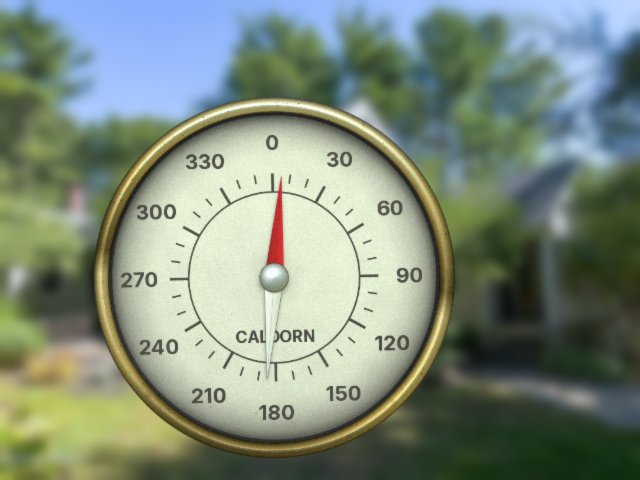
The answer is 5 °
